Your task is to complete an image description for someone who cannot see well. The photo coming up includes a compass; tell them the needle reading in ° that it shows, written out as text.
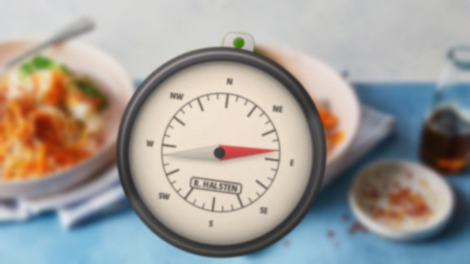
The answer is 80 °
